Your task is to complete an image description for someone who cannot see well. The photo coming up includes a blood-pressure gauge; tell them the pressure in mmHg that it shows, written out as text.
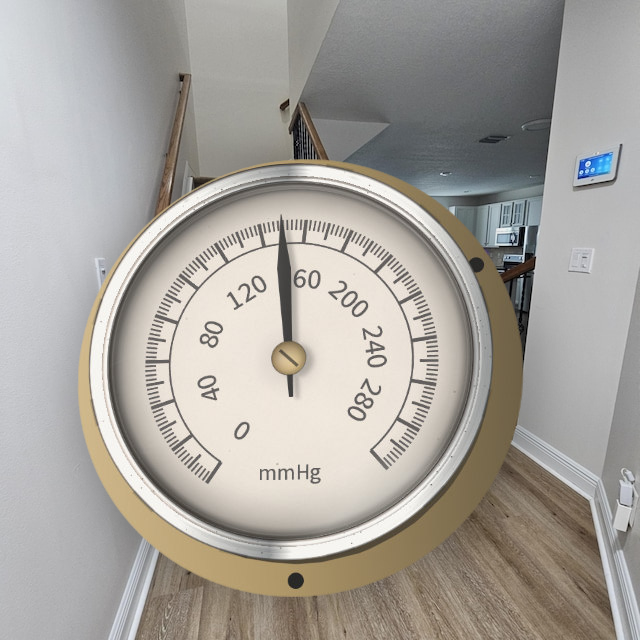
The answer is 150 mmHg
